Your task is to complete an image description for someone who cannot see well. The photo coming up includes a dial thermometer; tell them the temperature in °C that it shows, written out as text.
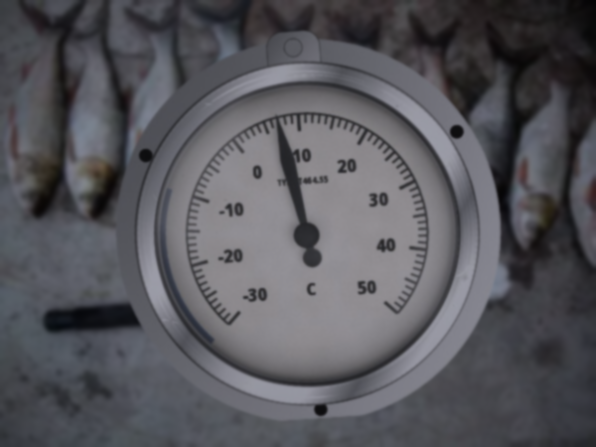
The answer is 7 °C
